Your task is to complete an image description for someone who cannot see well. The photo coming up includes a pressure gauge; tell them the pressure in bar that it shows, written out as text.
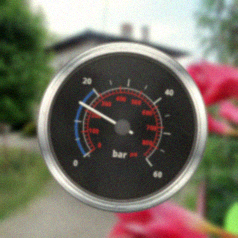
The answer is 15 bar
